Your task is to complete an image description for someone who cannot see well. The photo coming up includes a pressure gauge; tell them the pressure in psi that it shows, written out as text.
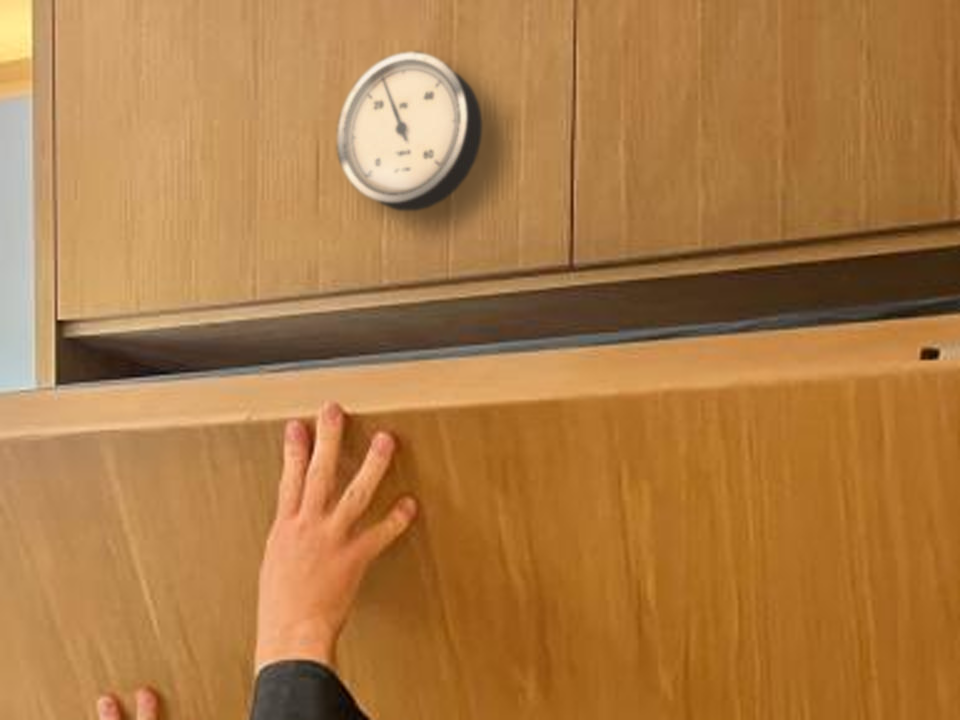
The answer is 25 psi
